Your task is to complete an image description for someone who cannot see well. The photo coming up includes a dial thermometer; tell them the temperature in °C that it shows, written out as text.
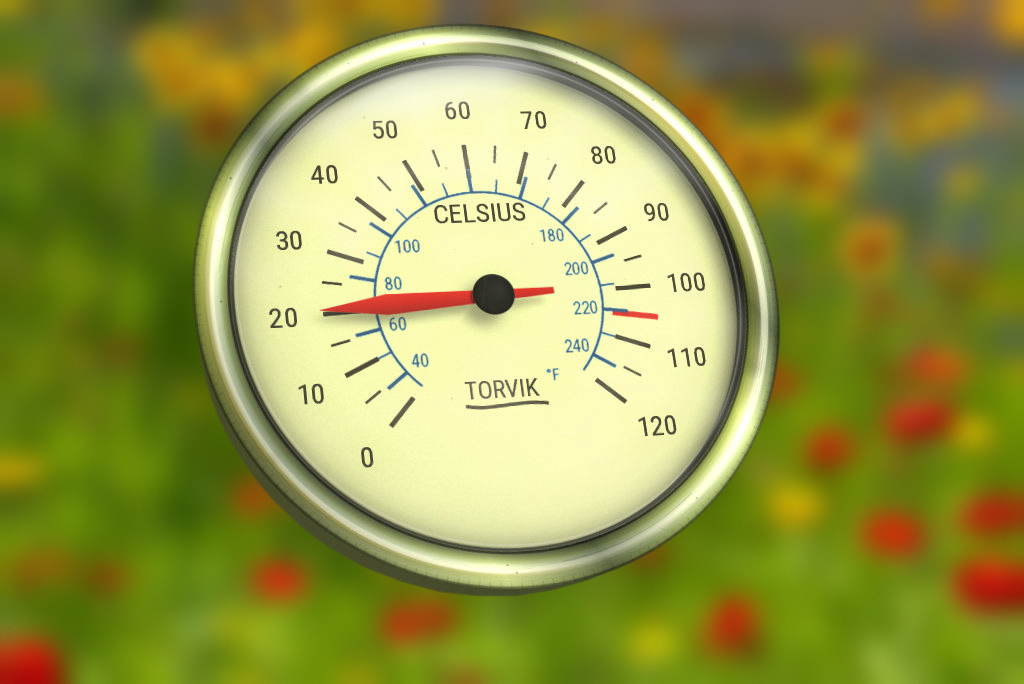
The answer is 20 °C
